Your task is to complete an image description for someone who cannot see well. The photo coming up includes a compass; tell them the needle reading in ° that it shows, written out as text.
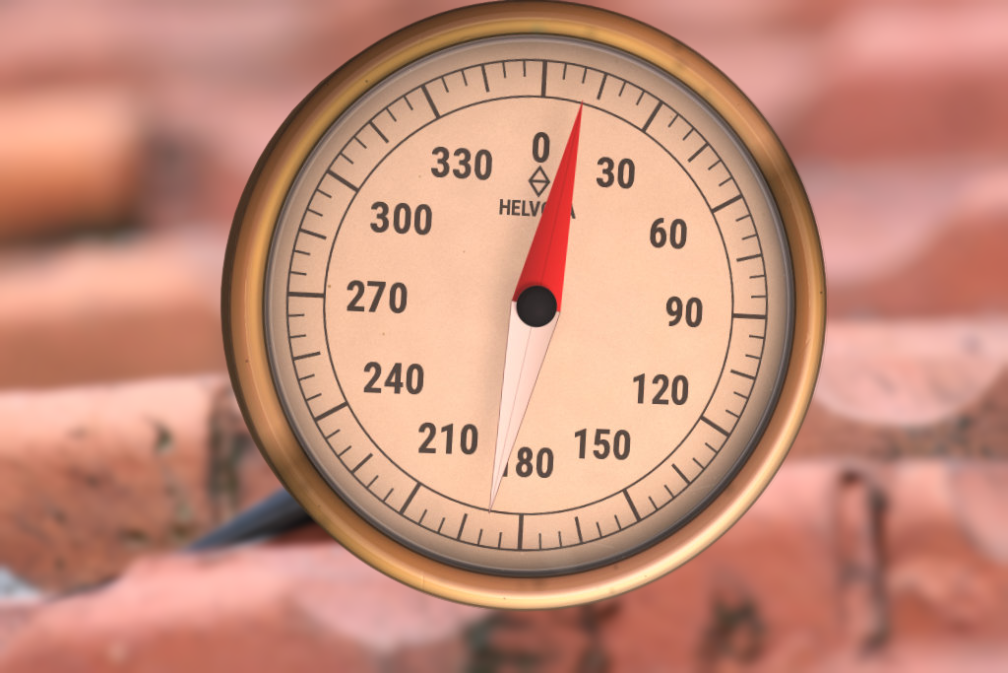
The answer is 10 °
